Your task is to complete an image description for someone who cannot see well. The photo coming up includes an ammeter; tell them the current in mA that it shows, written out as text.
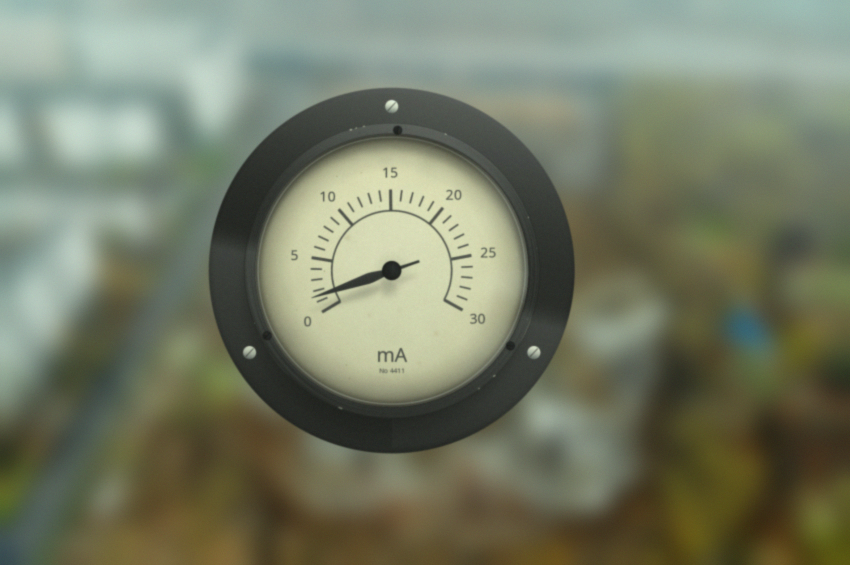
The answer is 1.5 mA
